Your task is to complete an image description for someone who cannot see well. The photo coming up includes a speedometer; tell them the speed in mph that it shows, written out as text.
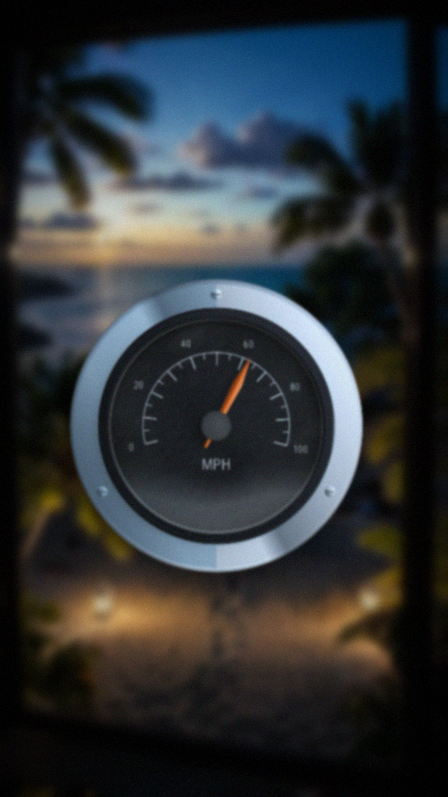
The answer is 62.5 mph
